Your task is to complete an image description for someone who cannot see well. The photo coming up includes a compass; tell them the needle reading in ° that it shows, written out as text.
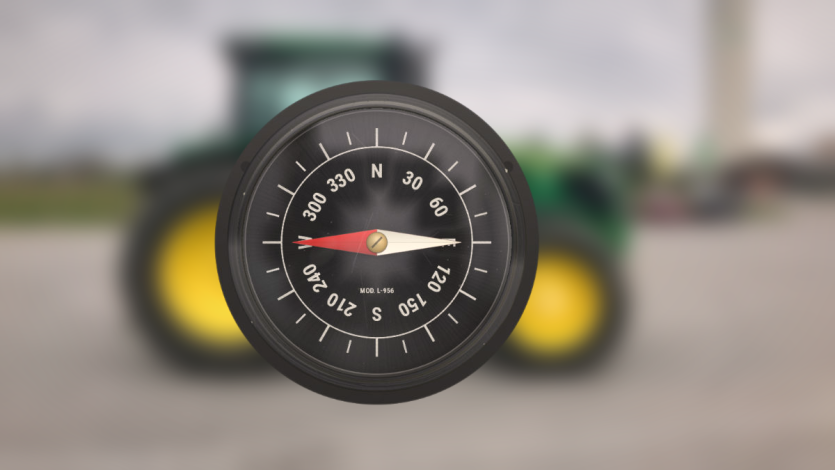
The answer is 270 °
